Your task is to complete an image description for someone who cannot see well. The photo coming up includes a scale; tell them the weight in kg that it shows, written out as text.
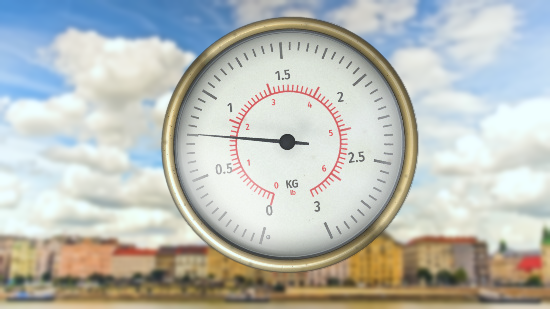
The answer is 0.75 kg
